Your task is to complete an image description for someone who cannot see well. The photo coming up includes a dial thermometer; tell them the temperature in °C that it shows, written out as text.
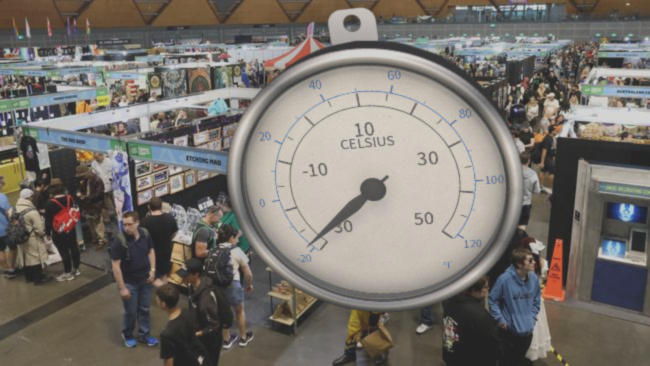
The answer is -27.5 °C
